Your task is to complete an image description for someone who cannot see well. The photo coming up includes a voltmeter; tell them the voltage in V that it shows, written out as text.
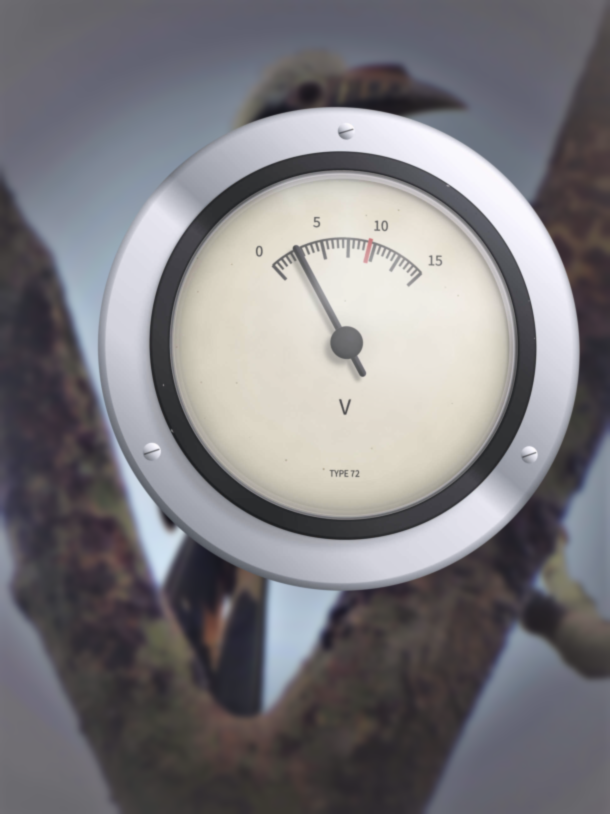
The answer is 2.5 V
